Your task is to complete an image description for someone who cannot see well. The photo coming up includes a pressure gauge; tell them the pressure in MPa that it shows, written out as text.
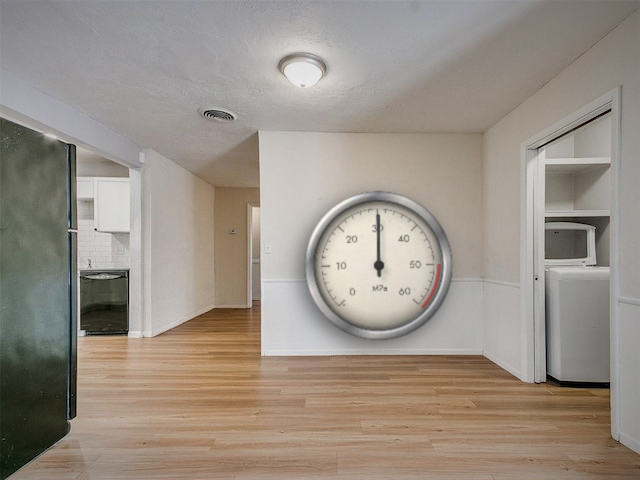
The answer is 30 MPa
